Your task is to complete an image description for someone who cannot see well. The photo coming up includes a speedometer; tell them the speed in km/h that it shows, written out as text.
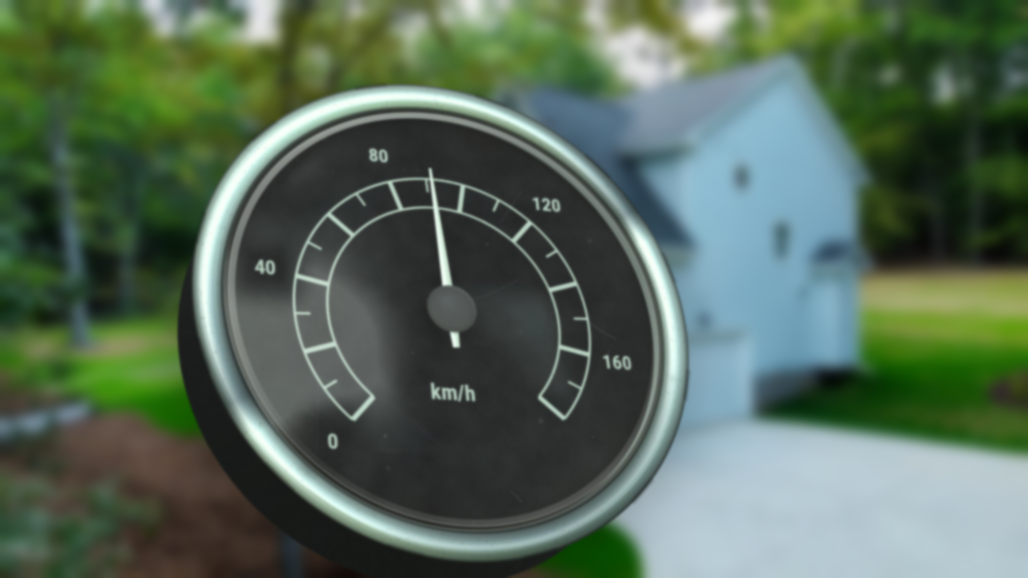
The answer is 90 km/h
